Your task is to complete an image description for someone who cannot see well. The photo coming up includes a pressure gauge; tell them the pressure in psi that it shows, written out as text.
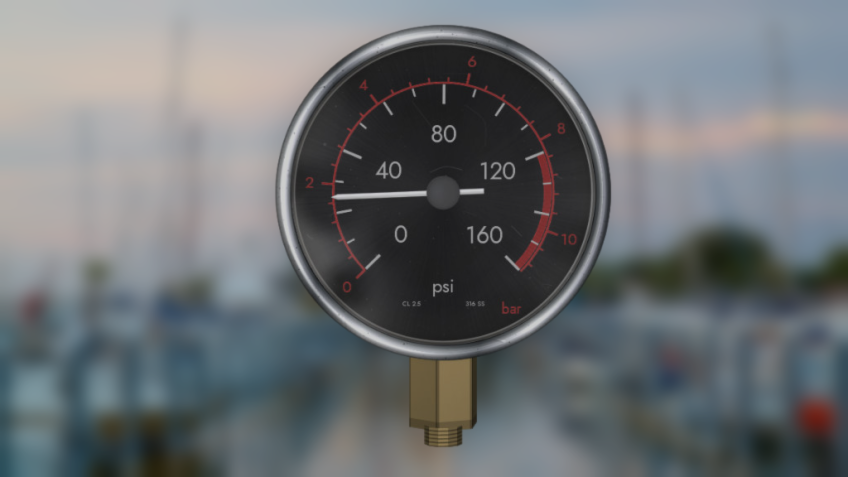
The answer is 25 psi
